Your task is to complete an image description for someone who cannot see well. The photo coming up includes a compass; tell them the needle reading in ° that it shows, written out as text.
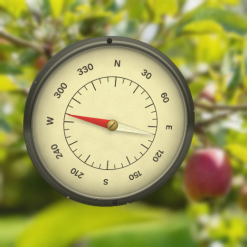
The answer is 280 °
